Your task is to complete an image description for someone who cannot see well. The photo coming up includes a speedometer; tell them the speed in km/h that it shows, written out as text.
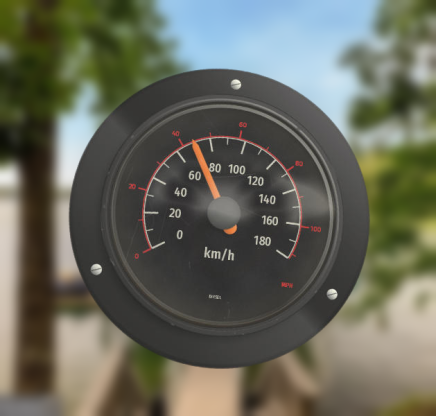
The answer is 70 km/h
